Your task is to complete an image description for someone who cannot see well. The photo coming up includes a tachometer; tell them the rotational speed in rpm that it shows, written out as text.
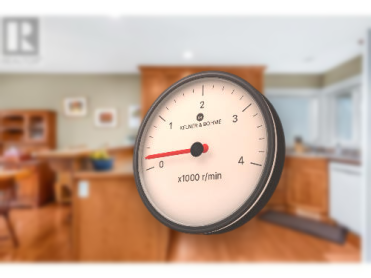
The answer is 200 rpm
